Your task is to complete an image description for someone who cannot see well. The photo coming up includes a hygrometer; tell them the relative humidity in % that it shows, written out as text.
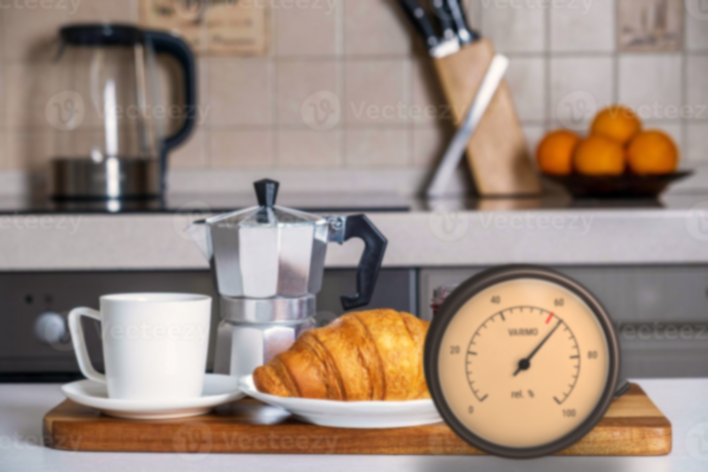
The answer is 64 %
